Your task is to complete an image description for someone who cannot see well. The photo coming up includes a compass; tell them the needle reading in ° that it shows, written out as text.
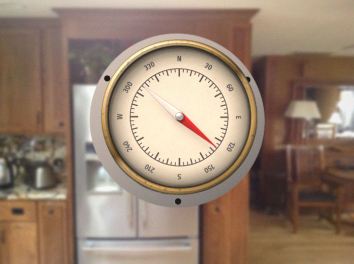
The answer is 130 °
